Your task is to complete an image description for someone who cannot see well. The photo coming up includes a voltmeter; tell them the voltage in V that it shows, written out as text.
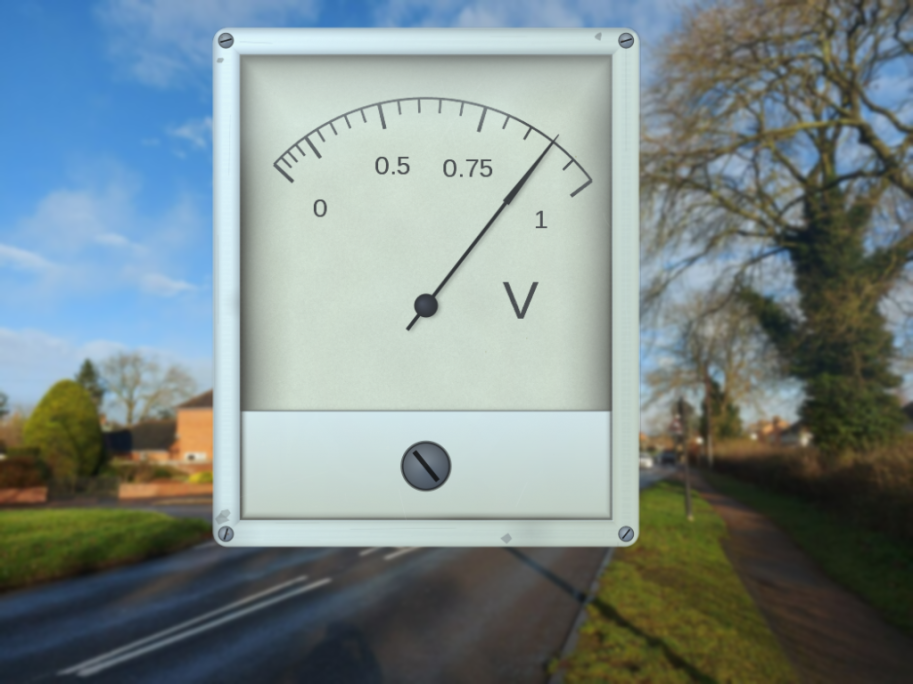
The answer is 0.9 V
